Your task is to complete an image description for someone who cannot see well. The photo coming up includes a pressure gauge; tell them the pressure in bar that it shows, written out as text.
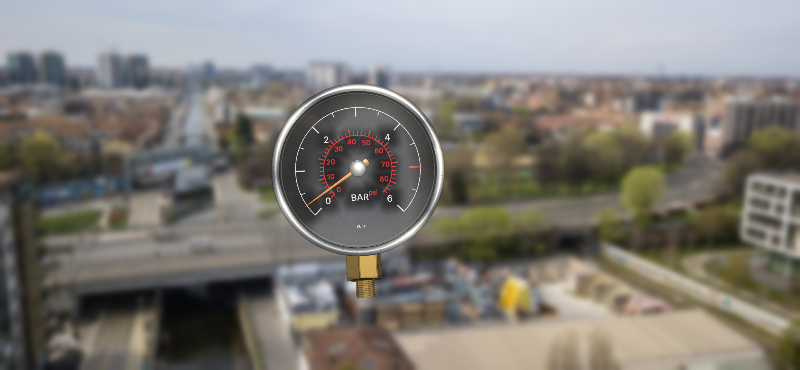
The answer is 0.25 bar
